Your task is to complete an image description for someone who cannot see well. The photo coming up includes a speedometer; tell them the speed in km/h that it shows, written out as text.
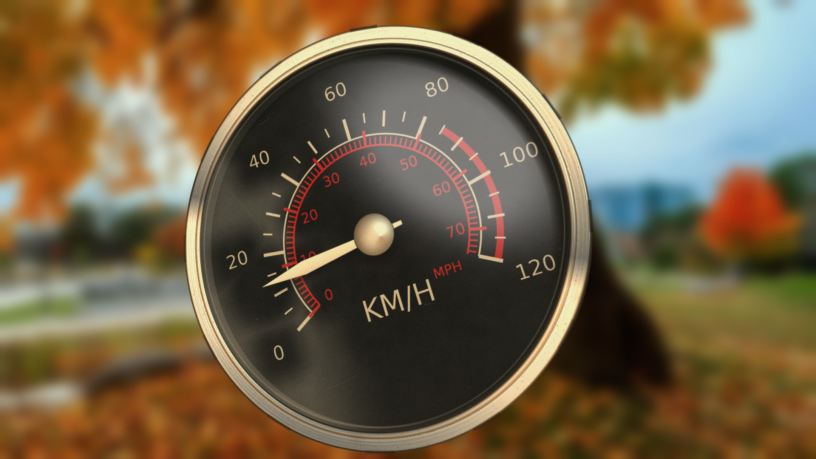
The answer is 12.5 km/h
